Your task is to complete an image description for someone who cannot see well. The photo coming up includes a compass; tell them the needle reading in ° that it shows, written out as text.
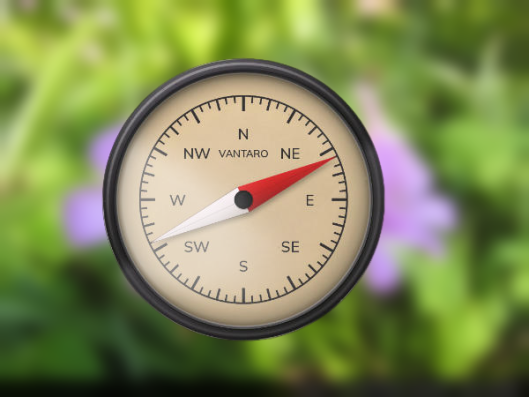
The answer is 65 °
